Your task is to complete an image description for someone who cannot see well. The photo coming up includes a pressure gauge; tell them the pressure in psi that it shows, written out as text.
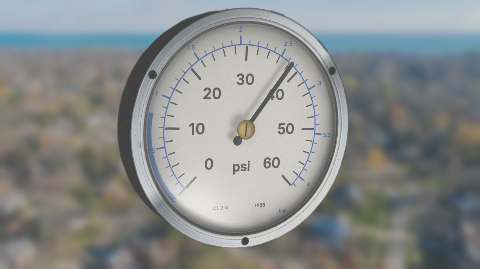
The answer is 38 psi
